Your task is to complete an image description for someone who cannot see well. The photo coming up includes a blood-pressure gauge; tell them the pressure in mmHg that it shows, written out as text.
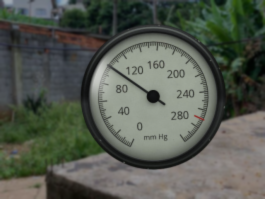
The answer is 100 mmHg
